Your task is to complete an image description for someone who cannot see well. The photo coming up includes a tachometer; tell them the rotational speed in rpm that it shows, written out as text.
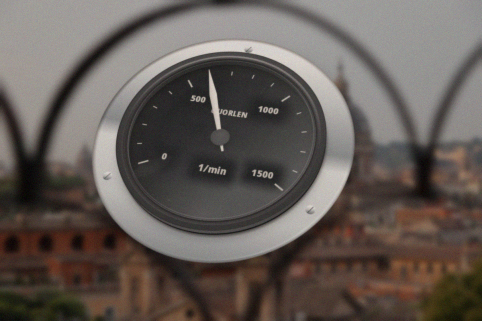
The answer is 600 rpm
